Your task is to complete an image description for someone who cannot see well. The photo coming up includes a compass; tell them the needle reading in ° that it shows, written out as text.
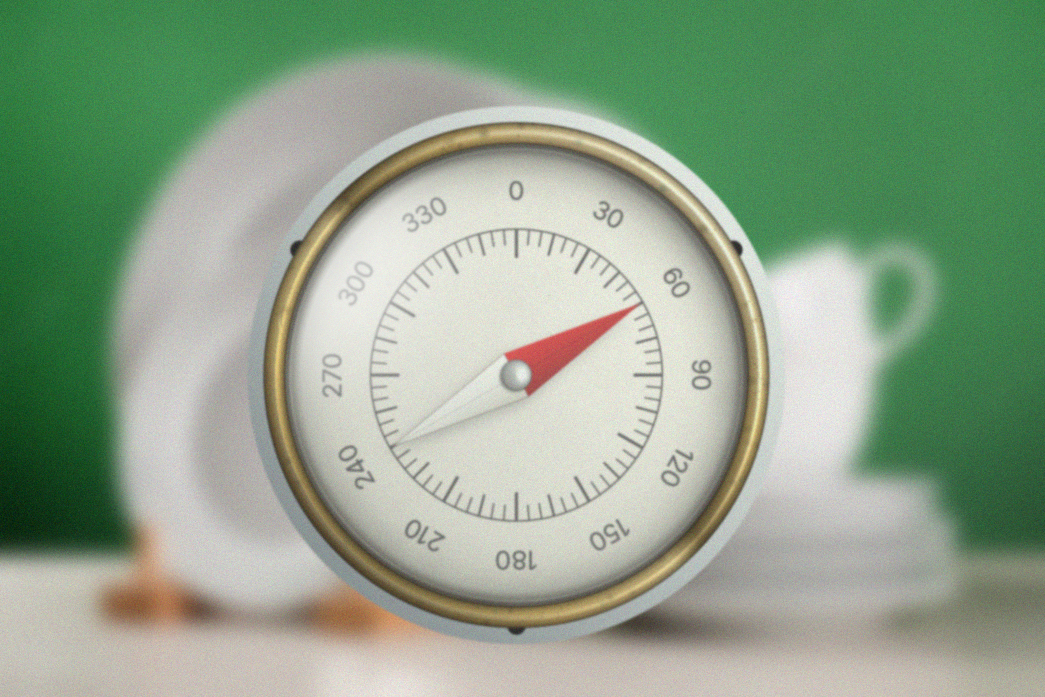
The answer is 60 °
